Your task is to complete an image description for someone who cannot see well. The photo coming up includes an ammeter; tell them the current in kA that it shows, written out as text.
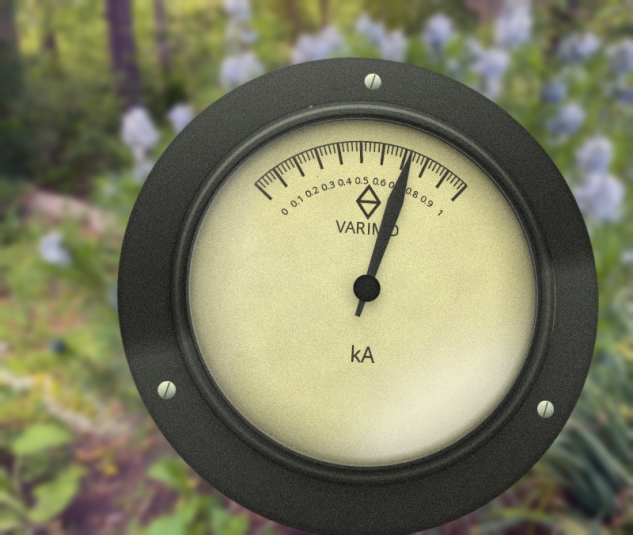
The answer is 0.72 kA
